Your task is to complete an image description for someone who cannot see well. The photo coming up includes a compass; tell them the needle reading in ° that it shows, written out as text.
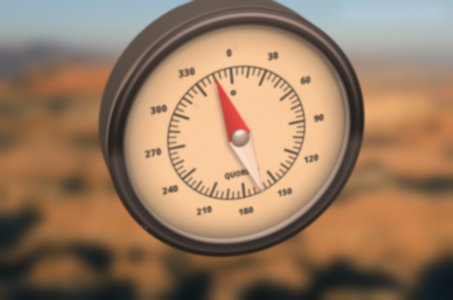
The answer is 345 °
